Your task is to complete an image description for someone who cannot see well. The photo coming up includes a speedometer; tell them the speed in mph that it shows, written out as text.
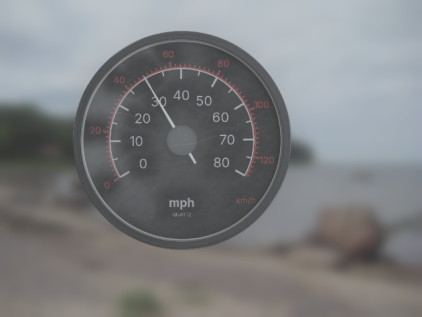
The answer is 30 mph
